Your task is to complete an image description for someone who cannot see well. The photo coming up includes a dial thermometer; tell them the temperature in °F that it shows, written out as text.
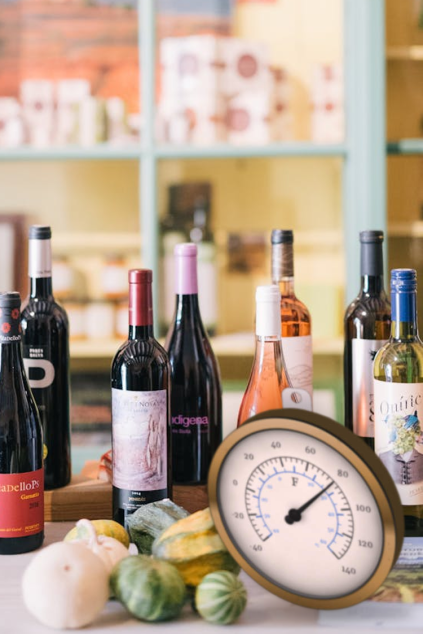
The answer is 80 °F
